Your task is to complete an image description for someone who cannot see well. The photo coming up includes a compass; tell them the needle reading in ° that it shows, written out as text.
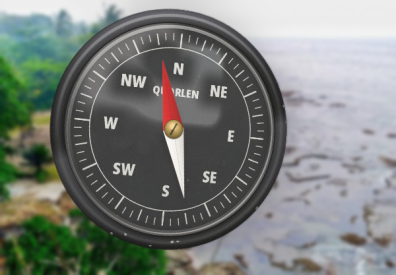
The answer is 345 °
